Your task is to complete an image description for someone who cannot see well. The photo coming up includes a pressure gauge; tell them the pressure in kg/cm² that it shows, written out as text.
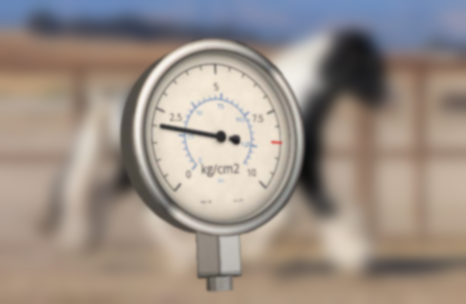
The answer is 2 kg/cm²
